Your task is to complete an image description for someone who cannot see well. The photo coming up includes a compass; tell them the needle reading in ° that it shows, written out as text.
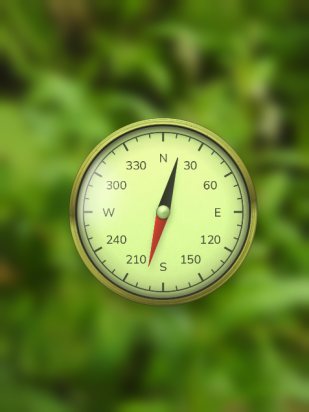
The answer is 195 °
